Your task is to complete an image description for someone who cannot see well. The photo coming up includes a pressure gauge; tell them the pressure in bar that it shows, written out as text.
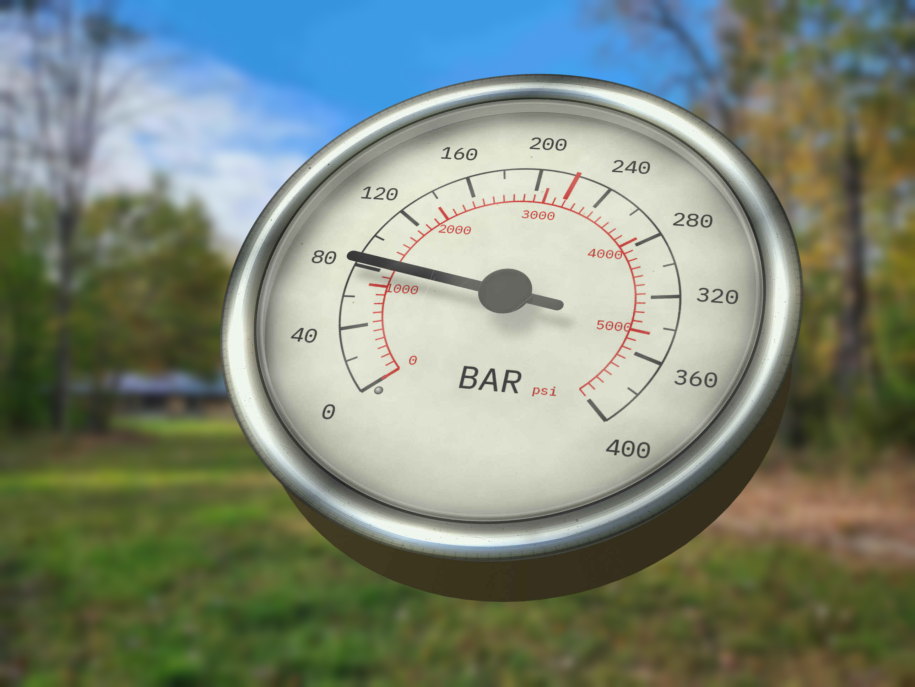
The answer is 80 bar
